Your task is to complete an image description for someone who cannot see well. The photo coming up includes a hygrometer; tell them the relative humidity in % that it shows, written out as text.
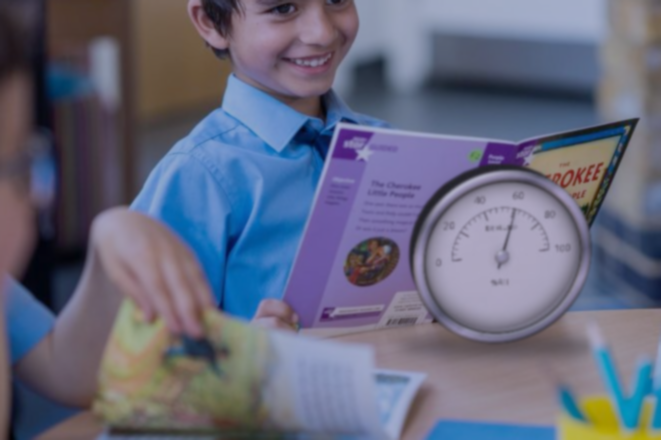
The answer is 60 %
